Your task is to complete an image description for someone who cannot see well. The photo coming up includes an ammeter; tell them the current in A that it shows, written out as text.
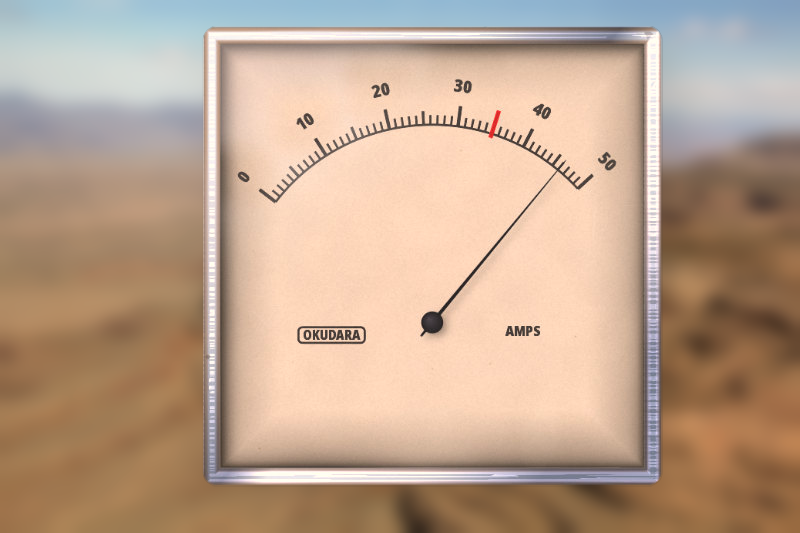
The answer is 46 A
